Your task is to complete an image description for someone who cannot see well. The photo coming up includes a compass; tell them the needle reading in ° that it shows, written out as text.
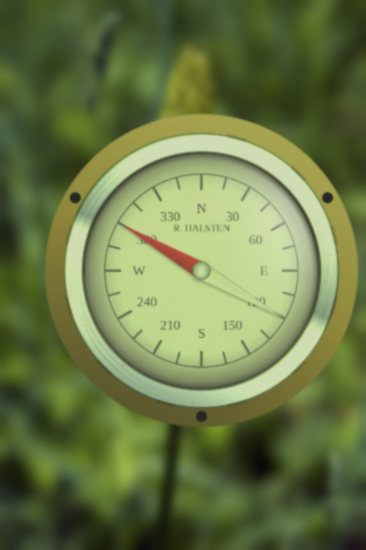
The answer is 300 °
